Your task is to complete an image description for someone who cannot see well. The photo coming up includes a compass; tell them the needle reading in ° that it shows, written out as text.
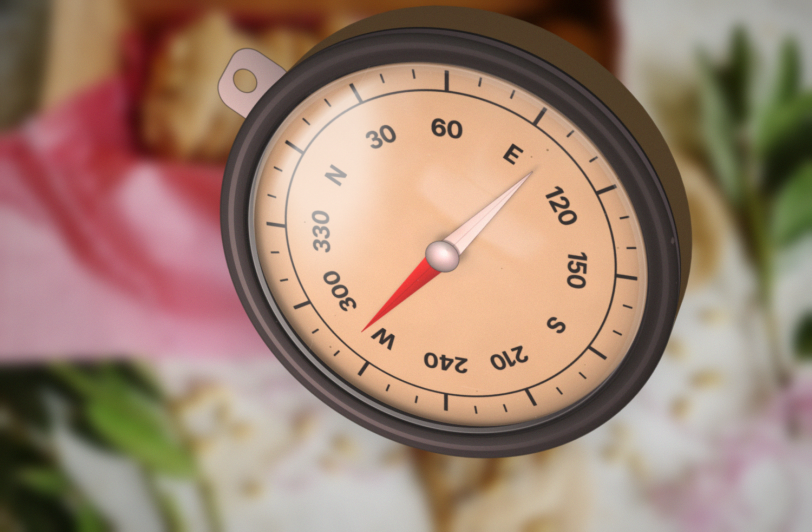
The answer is 280 °
